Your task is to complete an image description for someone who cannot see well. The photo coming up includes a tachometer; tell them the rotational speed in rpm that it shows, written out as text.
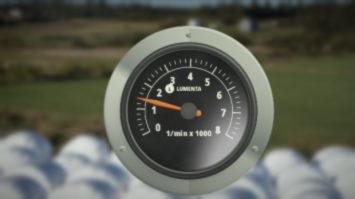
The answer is 1400 rpm
